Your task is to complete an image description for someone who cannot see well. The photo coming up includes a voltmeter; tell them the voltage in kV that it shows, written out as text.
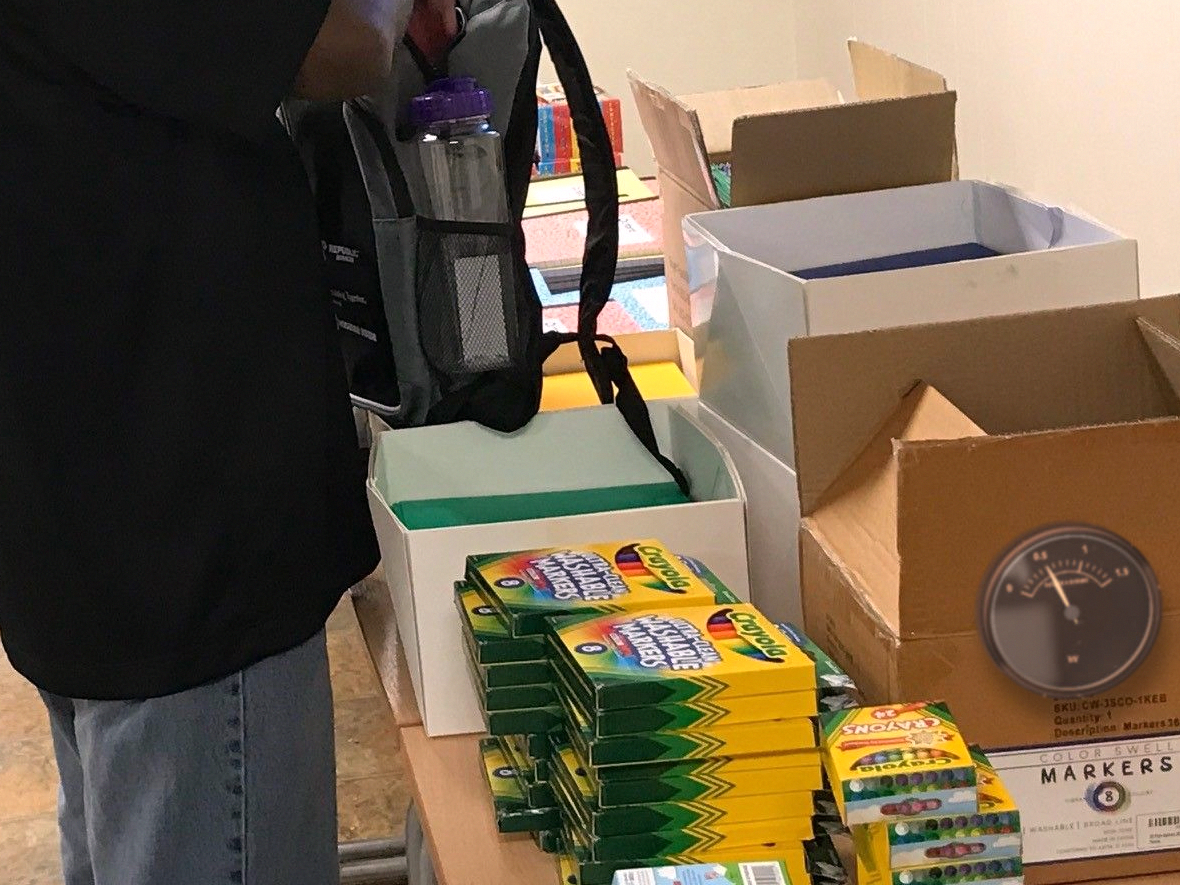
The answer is 0.5 kV
